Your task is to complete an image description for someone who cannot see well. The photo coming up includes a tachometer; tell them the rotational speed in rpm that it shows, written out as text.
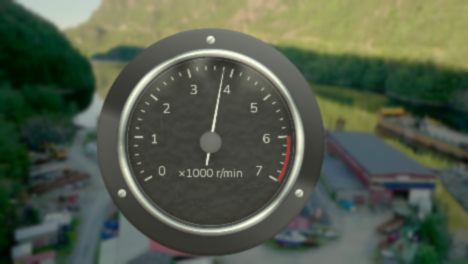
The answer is 3800 rpm
